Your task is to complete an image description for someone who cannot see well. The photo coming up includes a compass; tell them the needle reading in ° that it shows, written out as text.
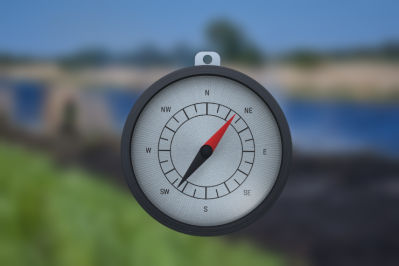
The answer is 37.5 °
